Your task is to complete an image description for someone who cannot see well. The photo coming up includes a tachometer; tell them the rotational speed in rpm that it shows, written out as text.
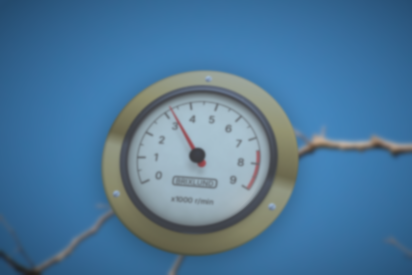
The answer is 3250 rpm
